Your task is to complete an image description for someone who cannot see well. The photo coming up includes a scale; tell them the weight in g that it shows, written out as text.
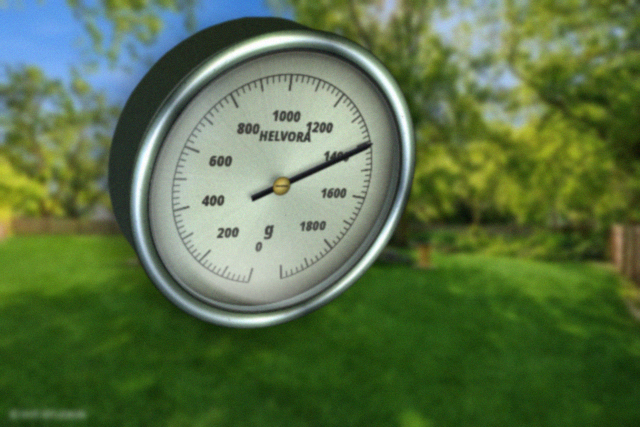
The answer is 1400 g
